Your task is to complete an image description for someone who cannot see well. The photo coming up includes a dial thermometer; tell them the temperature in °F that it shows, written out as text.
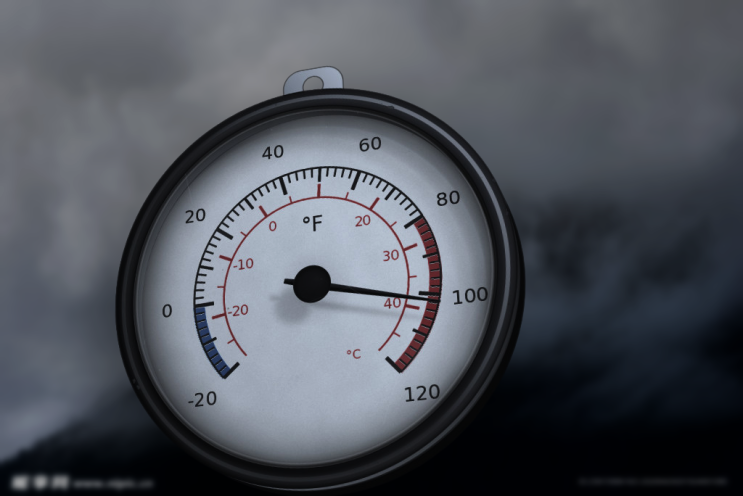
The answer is 102 °F
